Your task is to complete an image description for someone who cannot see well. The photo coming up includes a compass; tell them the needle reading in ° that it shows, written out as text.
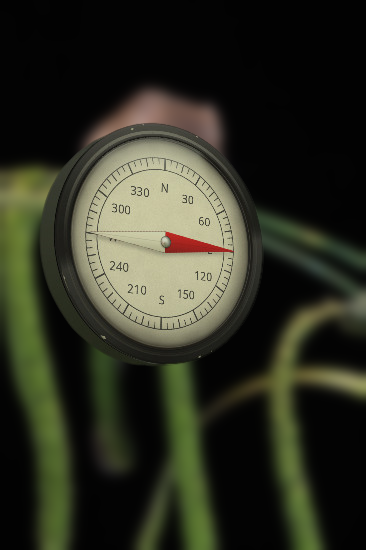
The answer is 90 °
